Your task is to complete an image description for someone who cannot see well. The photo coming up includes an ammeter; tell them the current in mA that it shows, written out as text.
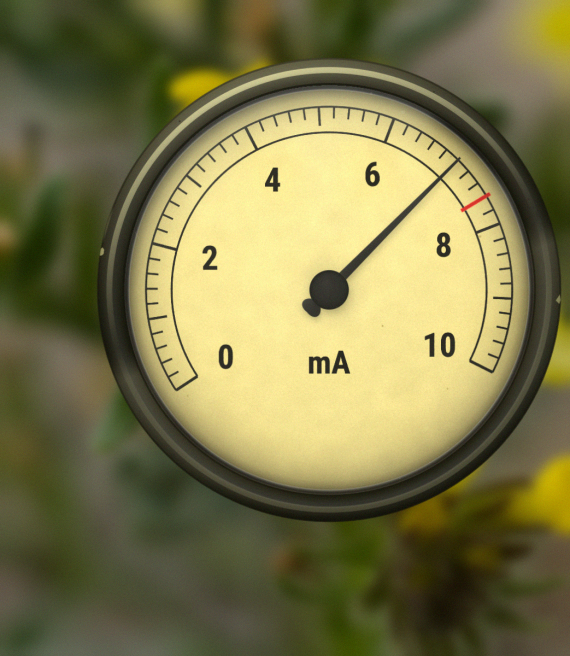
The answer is 7 mA
